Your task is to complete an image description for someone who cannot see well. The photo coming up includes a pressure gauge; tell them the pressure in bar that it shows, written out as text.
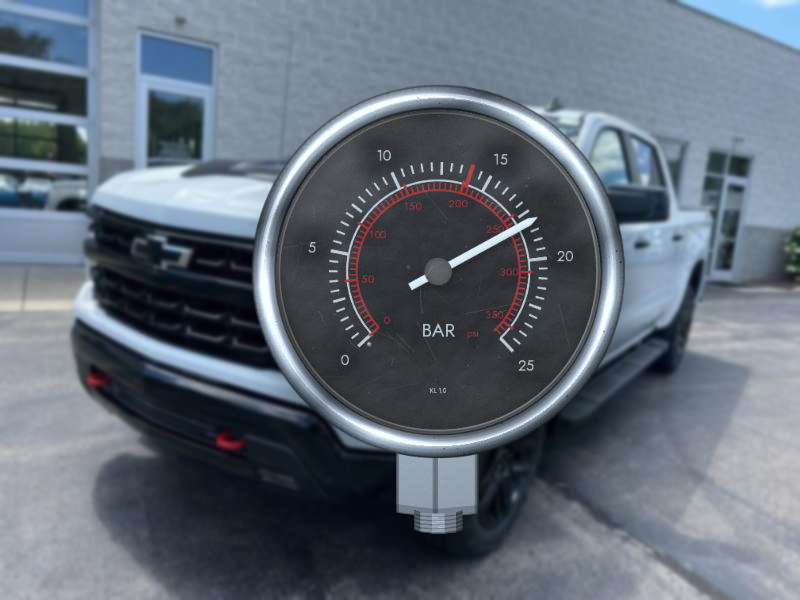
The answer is 18 bar
